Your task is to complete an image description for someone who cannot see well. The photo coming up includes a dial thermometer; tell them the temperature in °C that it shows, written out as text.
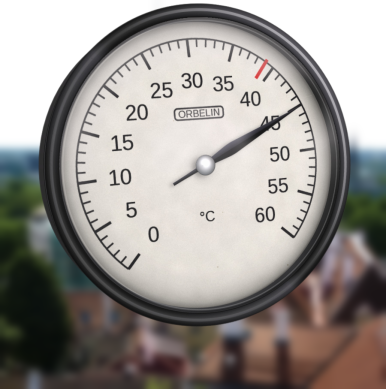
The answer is 45 °C
